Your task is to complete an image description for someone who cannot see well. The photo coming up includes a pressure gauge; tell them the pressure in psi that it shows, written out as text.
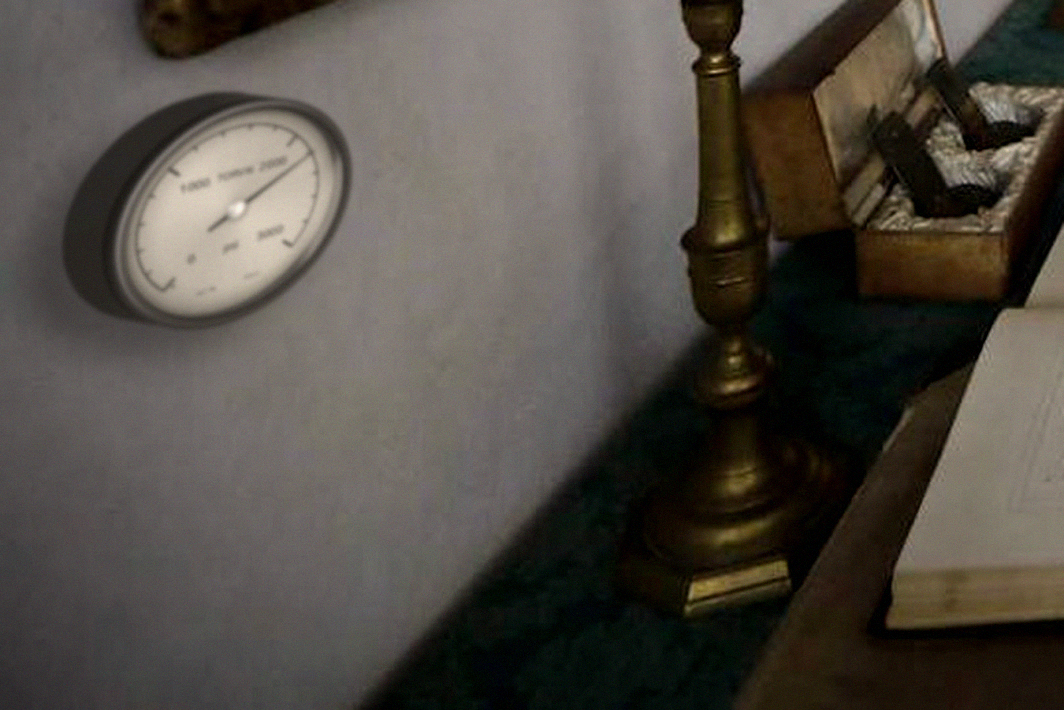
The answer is 2200 psi
